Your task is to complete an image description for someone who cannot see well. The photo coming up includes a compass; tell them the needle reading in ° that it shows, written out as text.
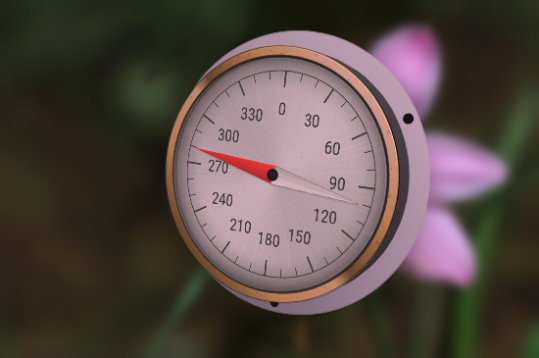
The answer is 280 °
